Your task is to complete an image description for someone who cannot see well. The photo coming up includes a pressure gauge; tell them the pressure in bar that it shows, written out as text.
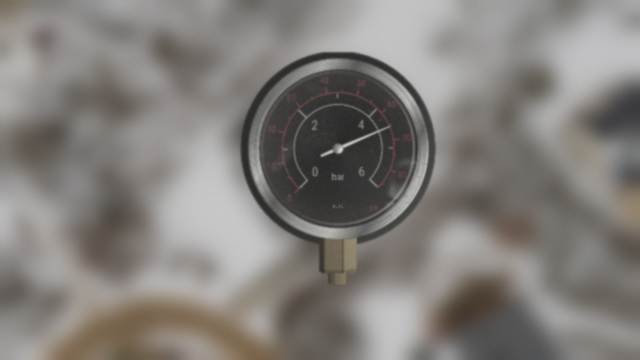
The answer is 4.5 bar
